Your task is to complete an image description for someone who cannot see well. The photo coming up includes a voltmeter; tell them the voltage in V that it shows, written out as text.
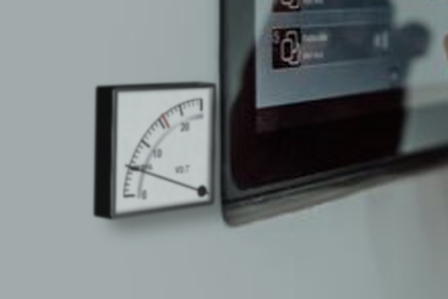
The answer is 5 V
